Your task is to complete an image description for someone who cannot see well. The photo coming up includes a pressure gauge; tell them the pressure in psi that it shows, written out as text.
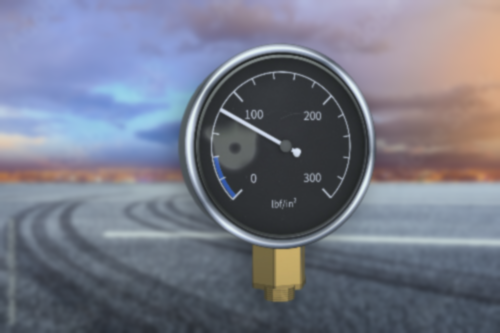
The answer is 80 psi
